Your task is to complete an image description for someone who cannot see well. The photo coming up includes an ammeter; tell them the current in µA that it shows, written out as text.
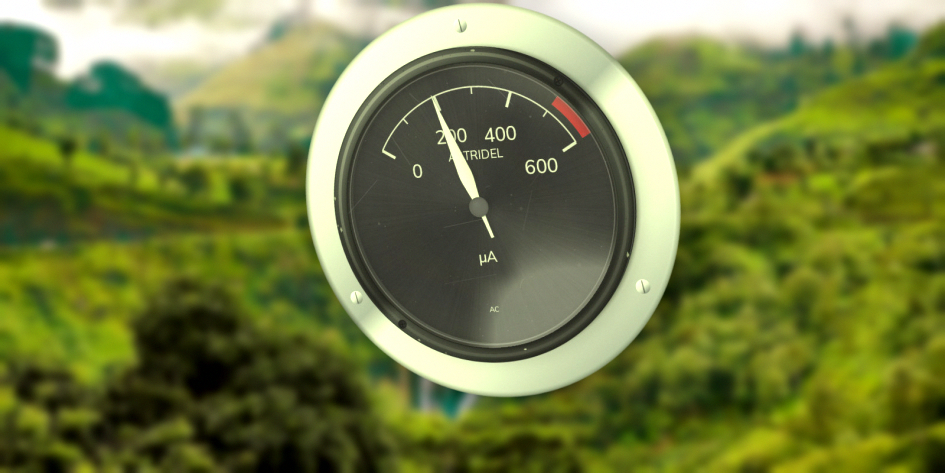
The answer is 200 µA
